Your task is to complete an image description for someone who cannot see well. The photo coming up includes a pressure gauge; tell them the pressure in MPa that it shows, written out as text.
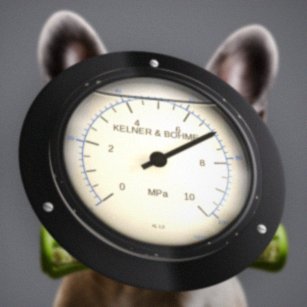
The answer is 7 MPa
